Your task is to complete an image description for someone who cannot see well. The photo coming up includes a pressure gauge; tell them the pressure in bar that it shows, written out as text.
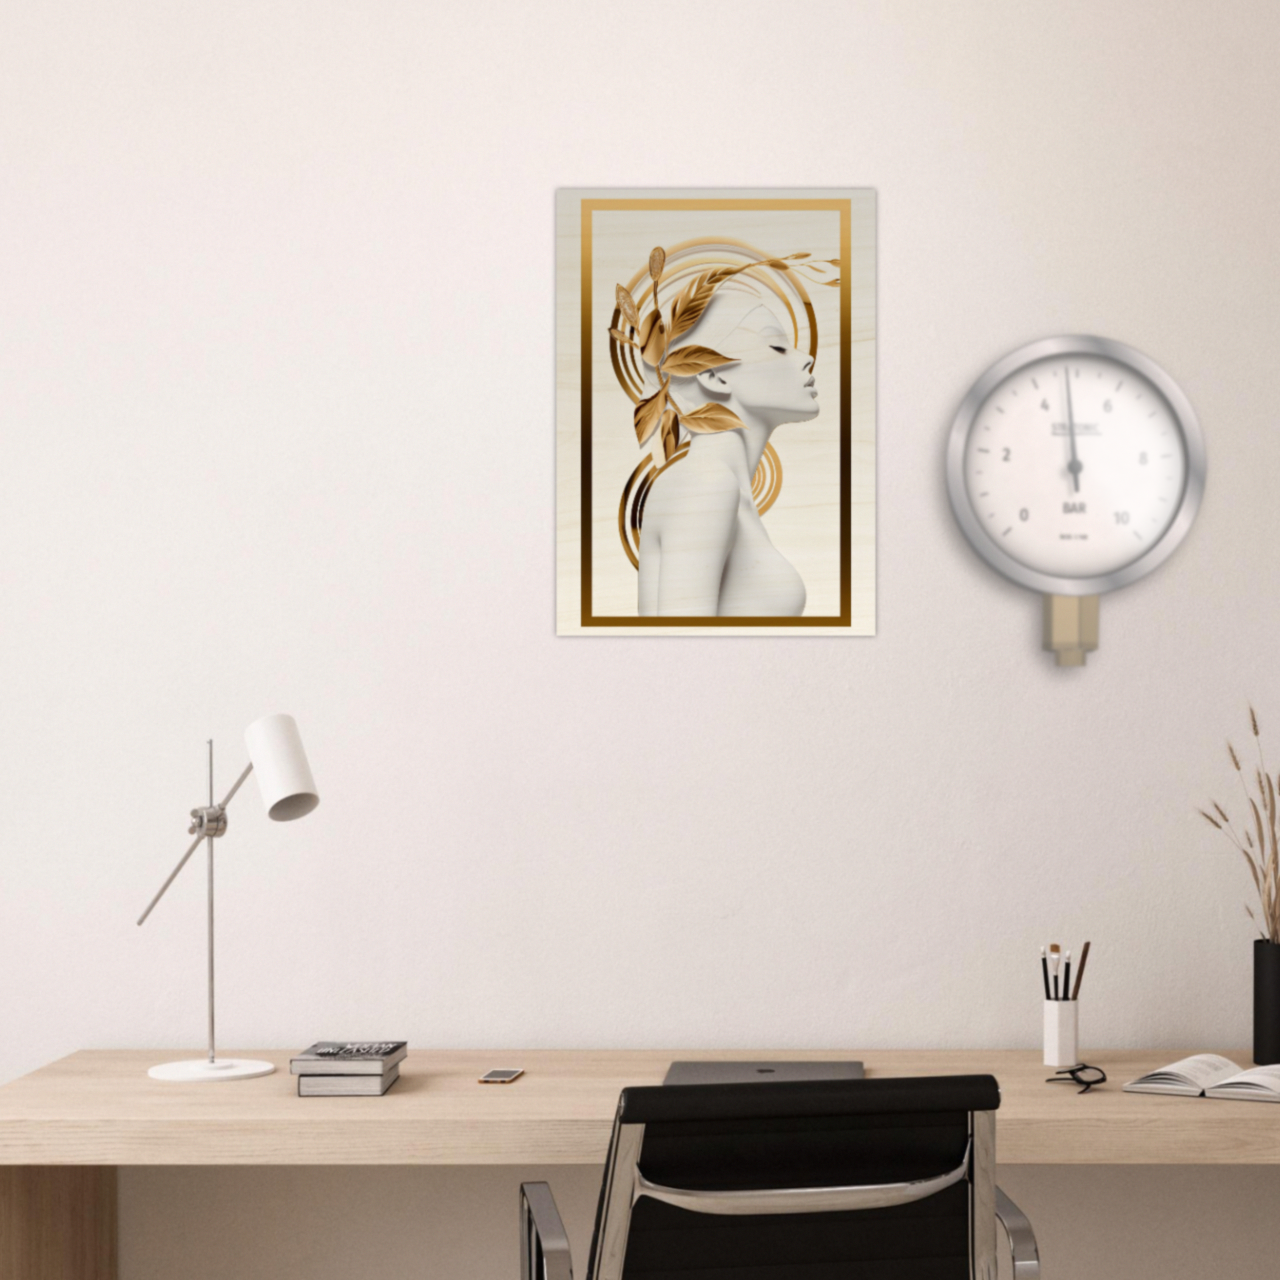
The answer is 4.75 bar
